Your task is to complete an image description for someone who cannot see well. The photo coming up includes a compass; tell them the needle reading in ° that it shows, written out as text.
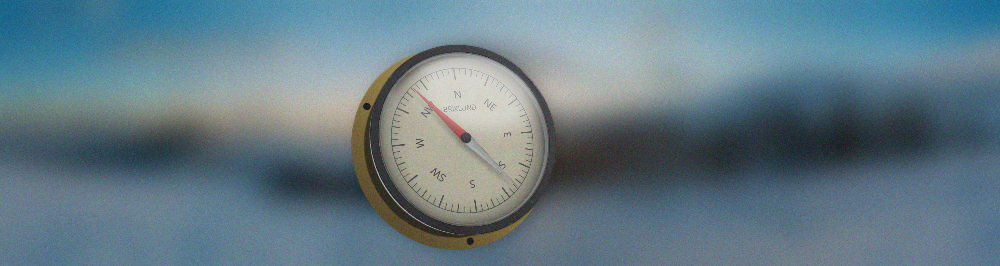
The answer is 320 °
